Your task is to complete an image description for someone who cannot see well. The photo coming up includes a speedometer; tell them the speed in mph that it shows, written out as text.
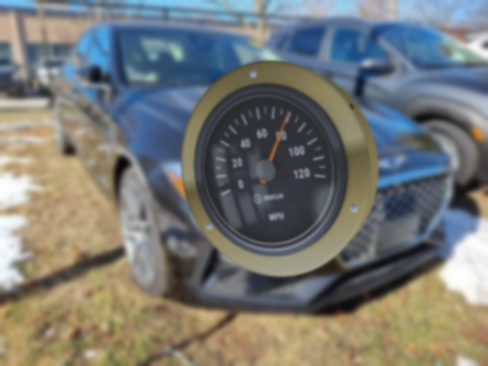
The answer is 80 mph
